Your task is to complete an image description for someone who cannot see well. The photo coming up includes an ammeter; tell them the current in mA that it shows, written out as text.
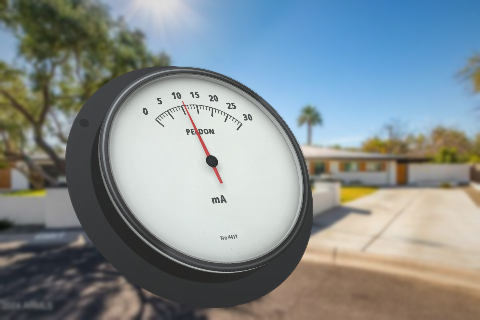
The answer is 10 mA
